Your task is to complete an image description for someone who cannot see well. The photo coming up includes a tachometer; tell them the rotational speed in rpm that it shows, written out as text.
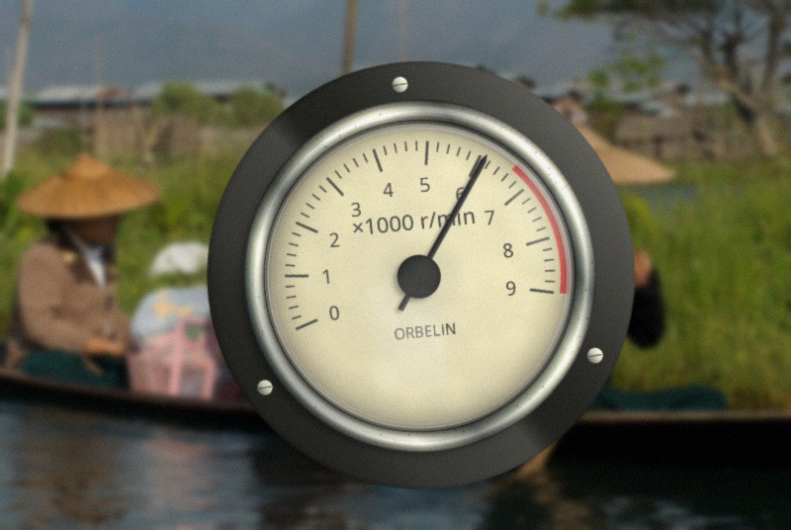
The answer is 6100 rpm
